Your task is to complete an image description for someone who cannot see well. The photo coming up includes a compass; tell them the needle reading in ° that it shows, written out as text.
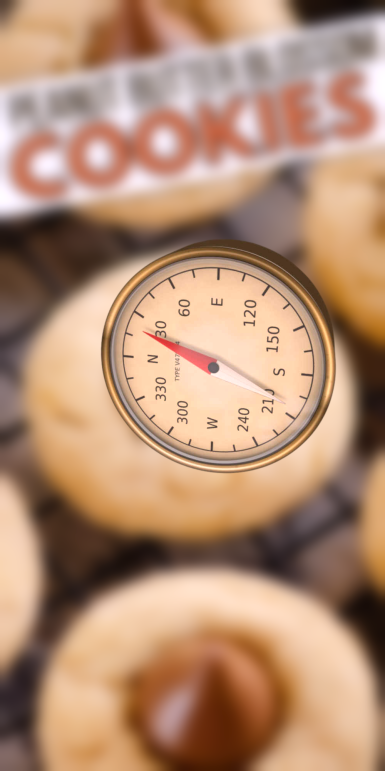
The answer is 22.5 °
